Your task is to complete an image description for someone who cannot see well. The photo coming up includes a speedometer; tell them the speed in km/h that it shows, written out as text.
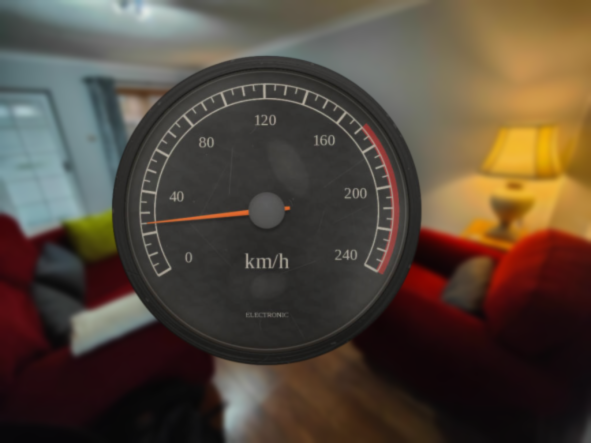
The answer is 25 km/h
